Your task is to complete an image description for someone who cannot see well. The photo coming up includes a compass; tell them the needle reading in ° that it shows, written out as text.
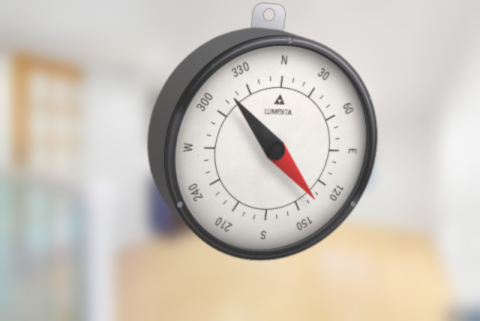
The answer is 135 °
